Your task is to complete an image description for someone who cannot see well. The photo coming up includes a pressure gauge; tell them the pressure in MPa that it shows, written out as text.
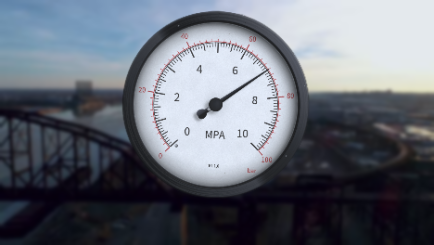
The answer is 7 MPa
